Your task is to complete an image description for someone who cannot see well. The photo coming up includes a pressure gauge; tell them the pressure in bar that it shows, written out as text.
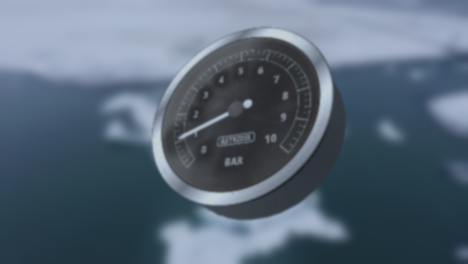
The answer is 1 bar
